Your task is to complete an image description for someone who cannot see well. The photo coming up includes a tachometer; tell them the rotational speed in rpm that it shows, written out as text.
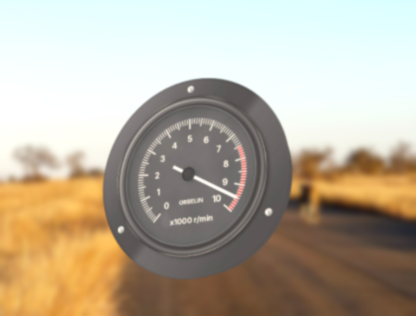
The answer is 9500 rpm
